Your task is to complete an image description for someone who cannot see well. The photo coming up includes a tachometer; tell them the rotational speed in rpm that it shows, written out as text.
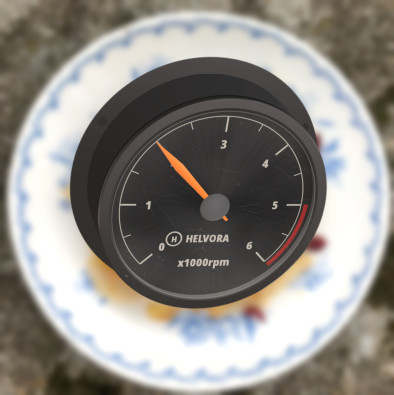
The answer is 2000 rpm
